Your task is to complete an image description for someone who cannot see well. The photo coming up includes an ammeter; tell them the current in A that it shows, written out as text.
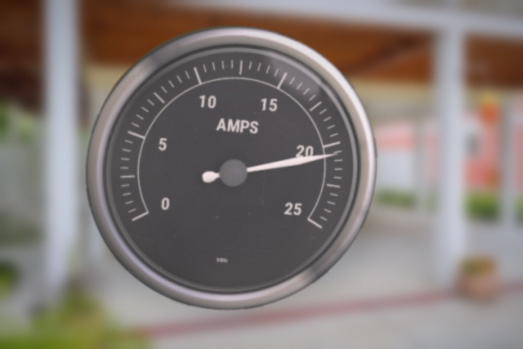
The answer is 20.5 A
